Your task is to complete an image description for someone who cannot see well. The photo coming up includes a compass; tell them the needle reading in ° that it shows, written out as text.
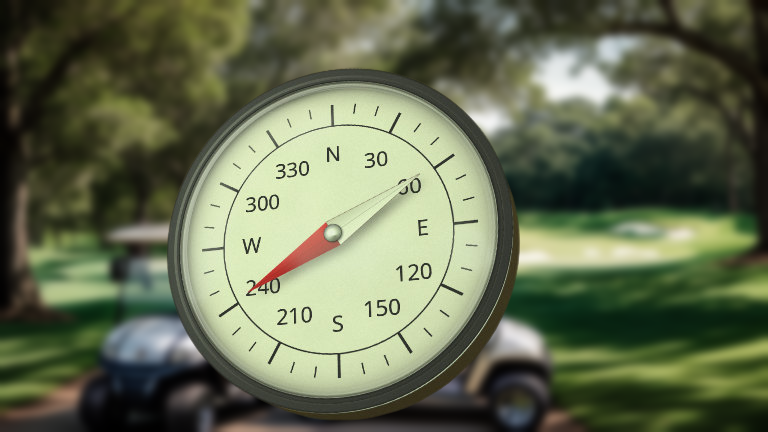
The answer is 240 °
